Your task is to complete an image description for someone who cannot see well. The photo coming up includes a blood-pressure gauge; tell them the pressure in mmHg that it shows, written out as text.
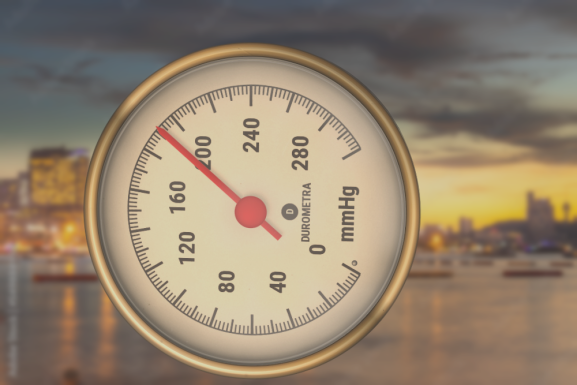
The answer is 192 mmHg
